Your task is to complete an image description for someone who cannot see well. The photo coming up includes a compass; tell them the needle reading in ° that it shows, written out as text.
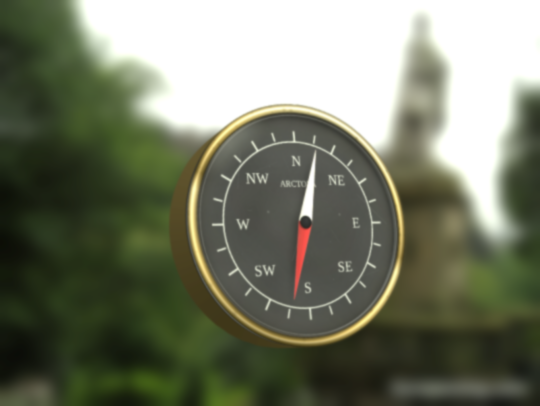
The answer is 195 °
